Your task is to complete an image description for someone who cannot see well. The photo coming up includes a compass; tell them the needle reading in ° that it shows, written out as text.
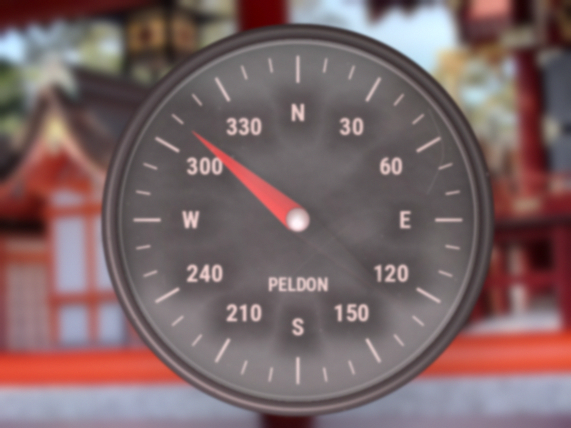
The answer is 310 °
